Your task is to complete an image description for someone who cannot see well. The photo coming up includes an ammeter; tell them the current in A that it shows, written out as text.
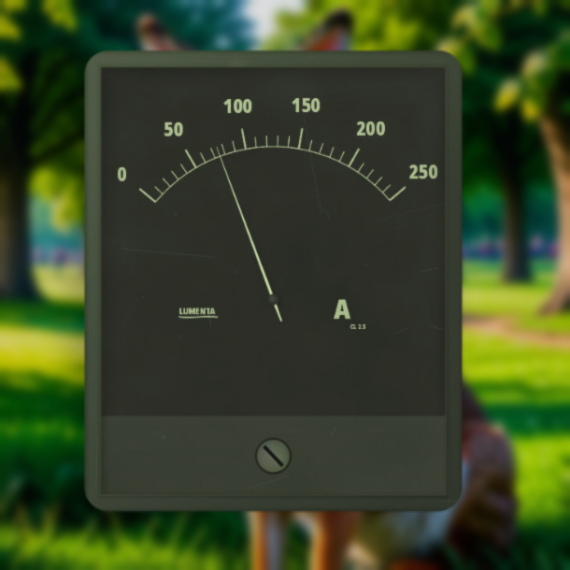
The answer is 75 A
